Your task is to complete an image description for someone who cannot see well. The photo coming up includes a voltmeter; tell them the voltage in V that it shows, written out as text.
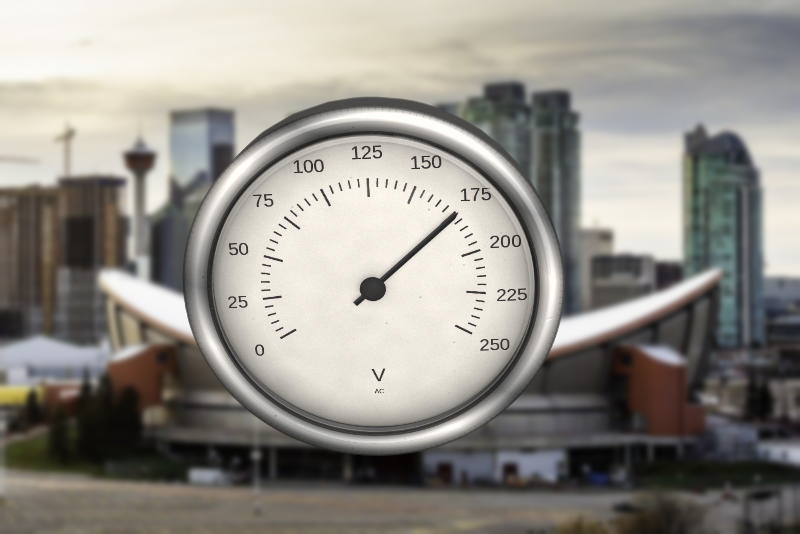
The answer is 175 V
